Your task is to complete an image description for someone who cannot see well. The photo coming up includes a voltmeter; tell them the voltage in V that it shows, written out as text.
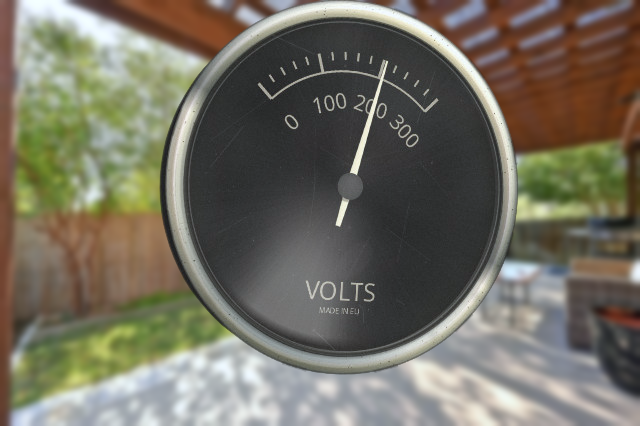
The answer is 200 V
